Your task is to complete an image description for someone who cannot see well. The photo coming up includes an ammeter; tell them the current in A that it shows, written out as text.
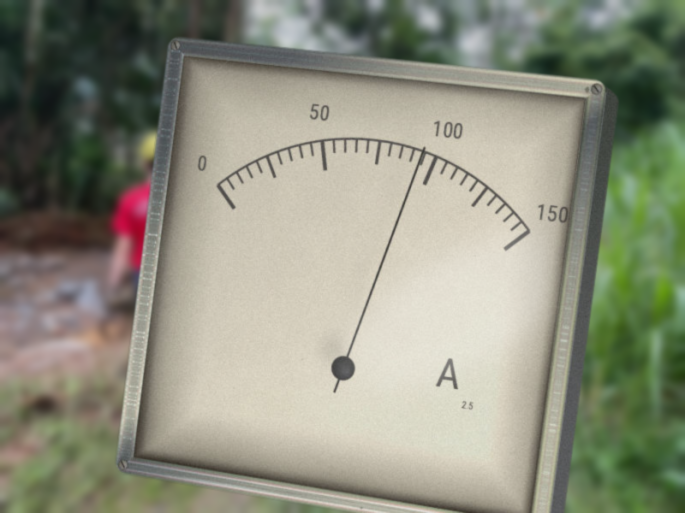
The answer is 95 A
